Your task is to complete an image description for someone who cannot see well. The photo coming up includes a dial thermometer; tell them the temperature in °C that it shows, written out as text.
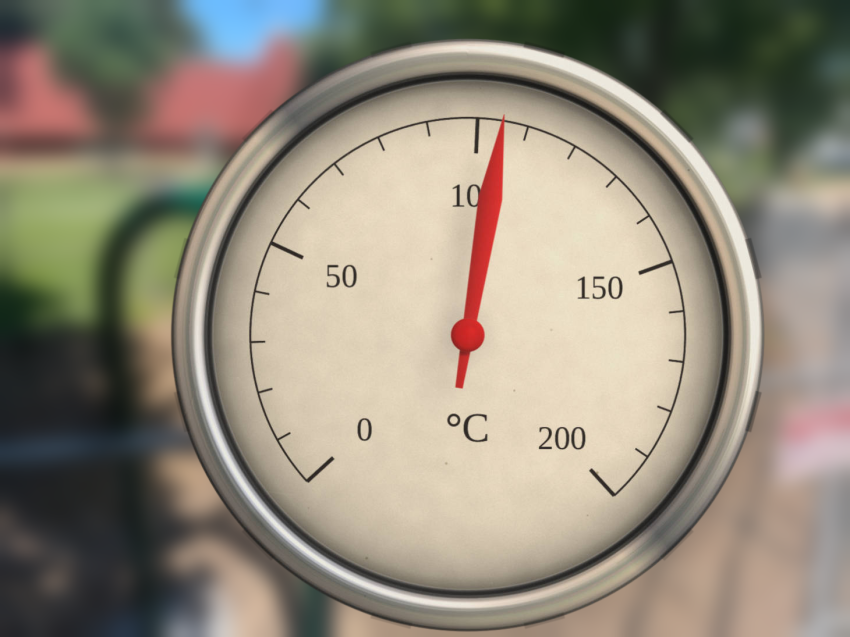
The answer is 105 °C
